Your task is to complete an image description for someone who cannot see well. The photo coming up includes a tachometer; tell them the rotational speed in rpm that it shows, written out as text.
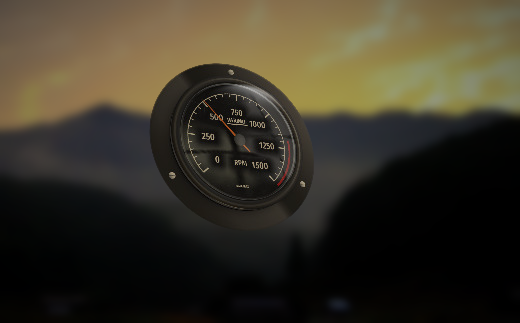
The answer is 500 rpm
